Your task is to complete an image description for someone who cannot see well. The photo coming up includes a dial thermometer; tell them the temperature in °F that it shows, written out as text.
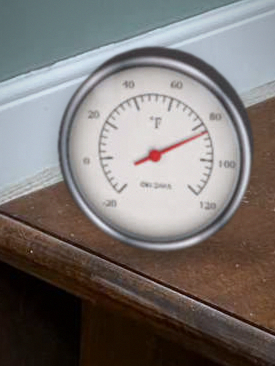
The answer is 84 °F
